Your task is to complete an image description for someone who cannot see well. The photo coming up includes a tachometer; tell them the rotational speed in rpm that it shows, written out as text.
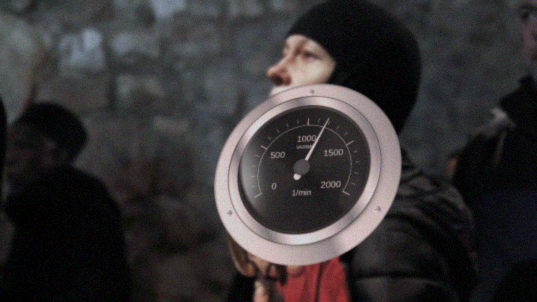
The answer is 1200 rpm
